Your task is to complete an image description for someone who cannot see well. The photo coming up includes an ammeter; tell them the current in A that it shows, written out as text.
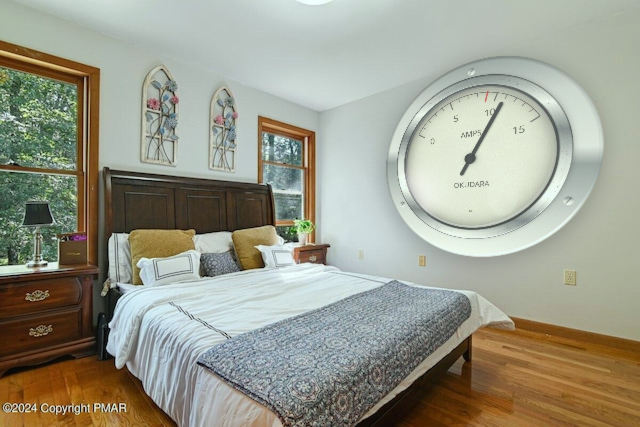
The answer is 11 A
